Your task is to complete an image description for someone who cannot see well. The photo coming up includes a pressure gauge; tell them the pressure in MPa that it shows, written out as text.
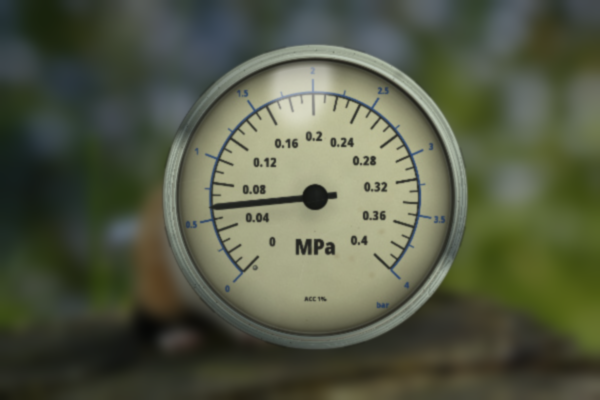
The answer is 0.06 MPa
